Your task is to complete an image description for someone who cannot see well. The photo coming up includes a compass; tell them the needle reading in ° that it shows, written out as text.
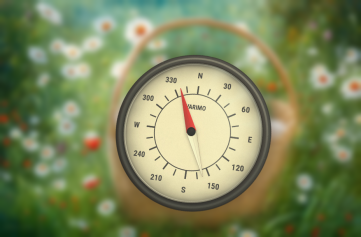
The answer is 337.5 °
